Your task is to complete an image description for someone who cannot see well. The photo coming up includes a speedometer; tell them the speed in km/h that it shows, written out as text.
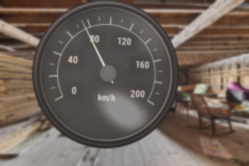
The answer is 75 km/h
